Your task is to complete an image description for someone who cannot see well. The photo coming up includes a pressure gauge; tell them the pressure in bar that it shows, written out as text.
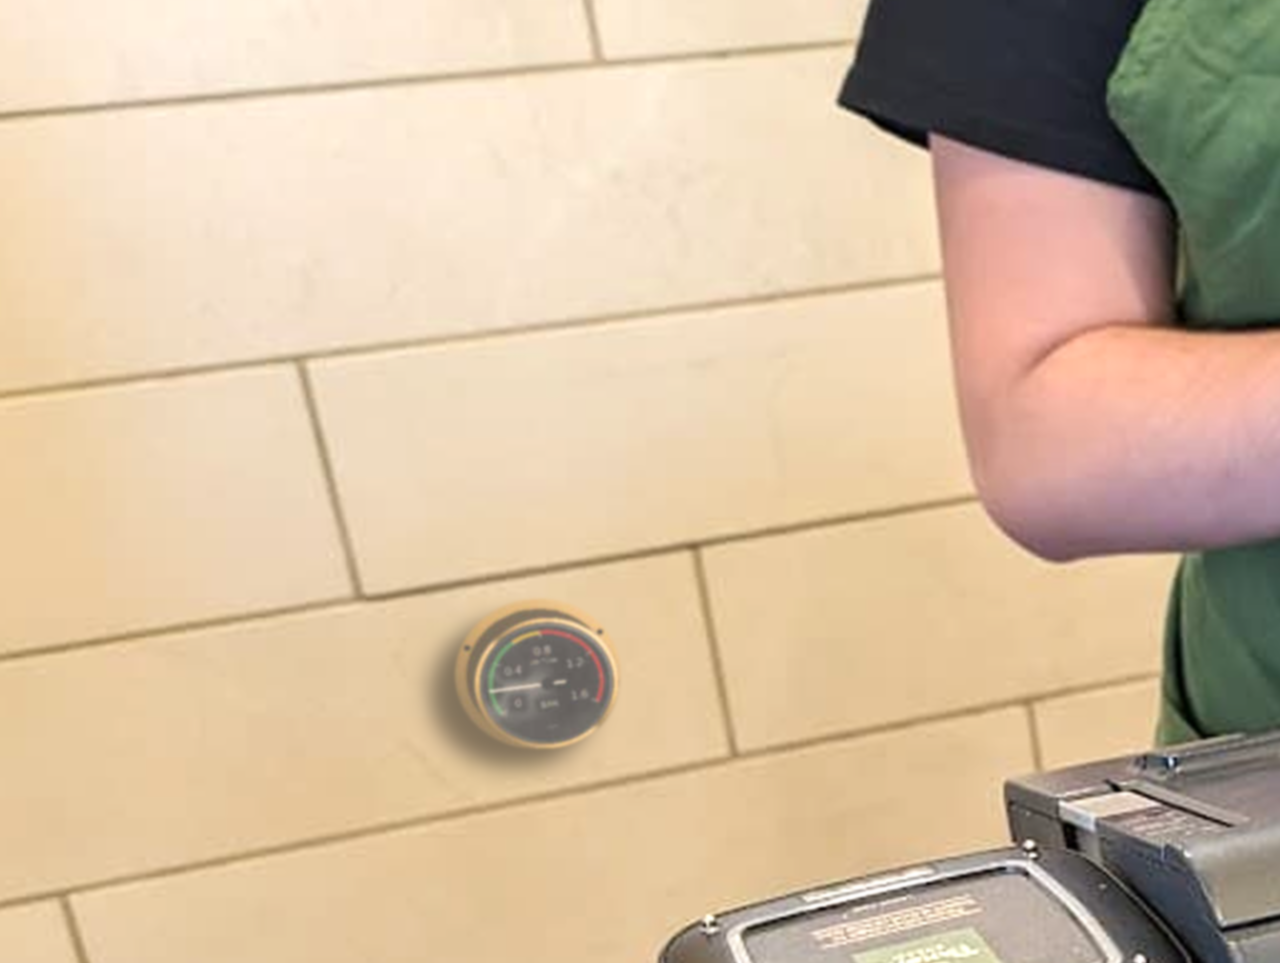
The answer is 0.2 bar
